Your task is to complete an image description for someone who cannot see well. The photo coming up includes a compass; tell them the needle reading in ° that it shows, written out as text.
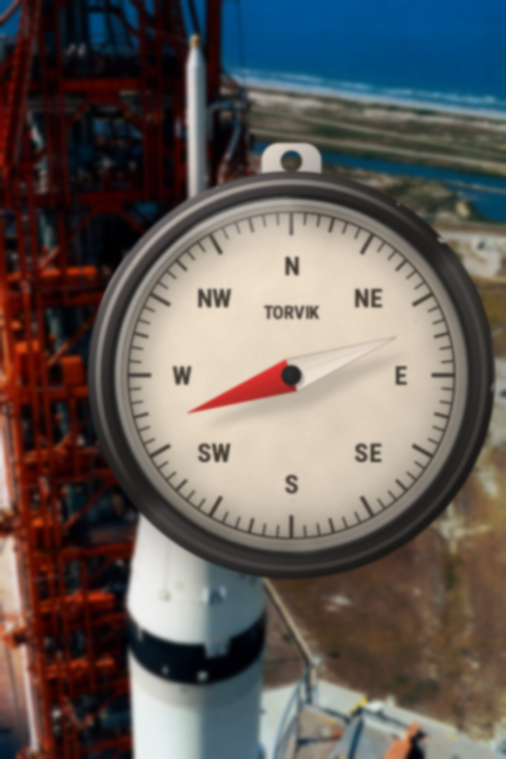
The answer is 250 °
